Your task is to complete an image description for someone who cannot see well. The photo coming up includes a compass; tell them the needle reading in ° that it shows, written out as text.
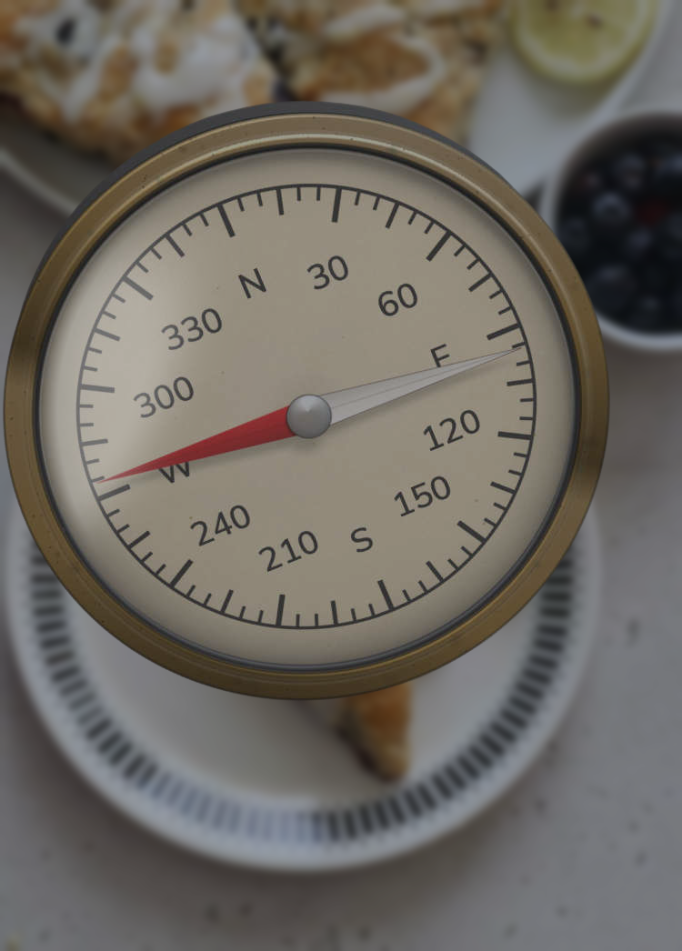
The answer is 275 °
